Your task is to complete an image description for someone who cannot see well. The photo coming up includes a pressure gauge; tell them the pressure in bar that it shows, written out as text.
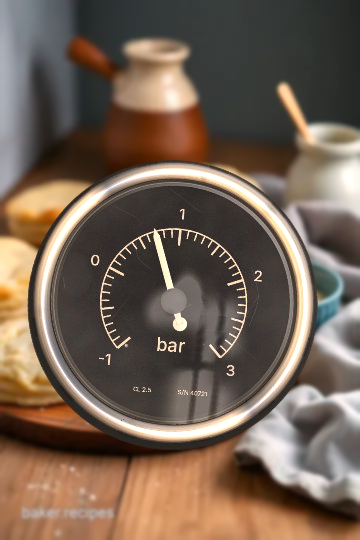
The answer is 0.7 bar
